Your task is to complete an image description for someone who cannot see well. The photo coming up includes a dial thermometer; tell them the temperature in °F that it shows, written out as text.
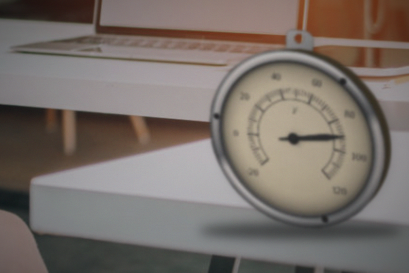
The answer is 90 °F
